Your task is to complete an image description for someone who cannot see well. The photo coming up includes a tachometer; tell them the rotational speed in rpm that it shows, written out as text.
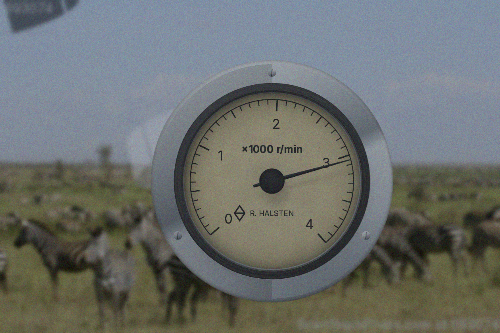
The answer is 3050 rpm
